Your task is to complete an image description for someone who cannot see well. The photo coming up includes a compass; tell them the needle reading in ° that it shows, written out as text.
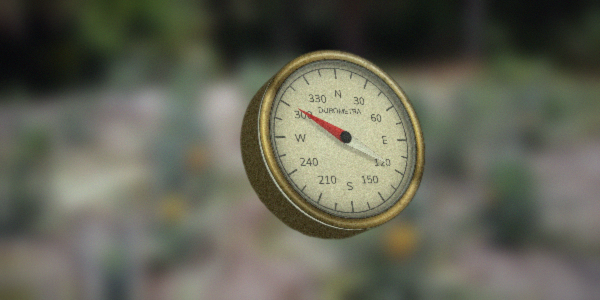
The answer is 300 °
